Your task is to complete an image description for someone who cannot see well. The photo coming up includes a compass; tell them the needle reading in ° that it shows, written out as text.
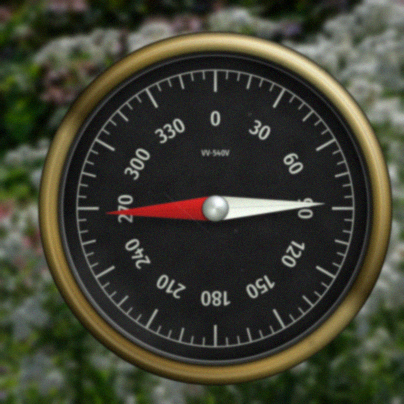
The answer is 267.5 °
